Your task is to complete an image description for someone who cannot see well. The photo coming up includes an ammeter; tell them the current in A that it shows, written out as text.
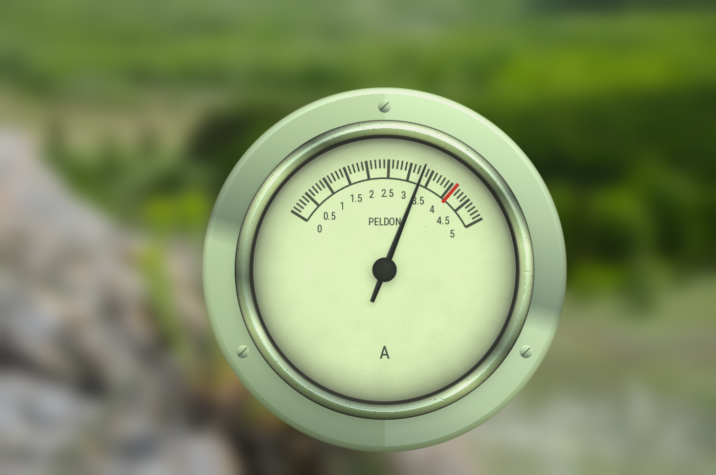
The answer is 3.3 A
